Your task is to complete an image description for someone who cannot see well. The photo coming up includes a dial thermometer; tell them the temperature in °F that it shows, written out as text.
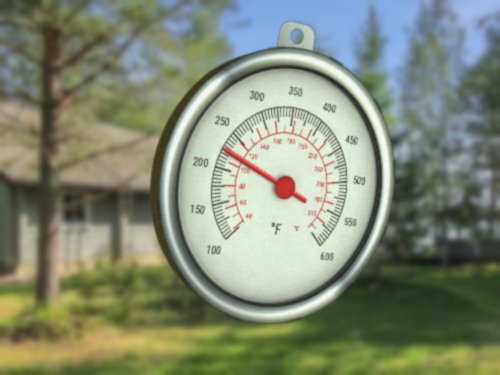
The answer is 225 °F
